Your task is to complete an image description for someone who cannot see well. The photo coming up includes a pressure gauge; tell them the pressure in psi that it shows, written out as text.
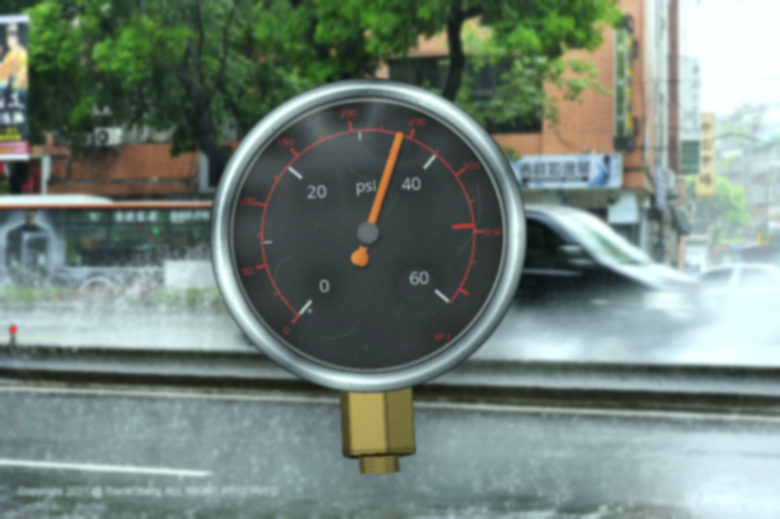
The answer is 35 psi
